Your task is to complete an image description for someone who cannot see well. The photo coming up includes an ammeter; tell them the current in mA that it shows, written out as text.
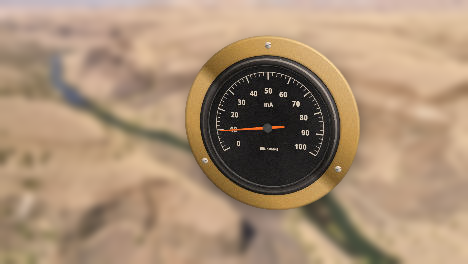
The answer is 10 mA
